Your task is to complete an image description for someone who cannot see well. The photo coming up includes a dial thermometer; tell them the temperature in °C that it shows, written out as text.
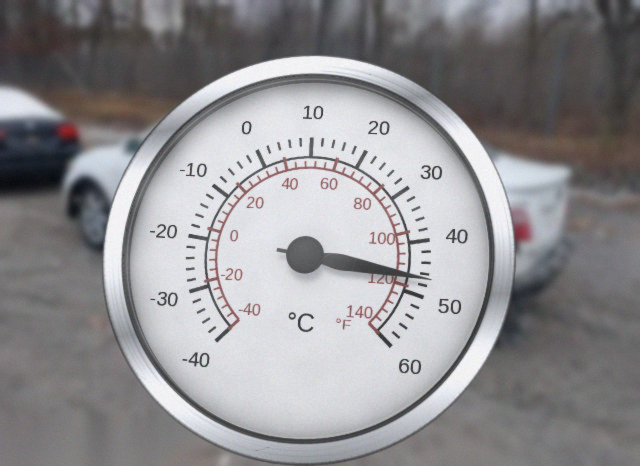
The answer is 47 °C
